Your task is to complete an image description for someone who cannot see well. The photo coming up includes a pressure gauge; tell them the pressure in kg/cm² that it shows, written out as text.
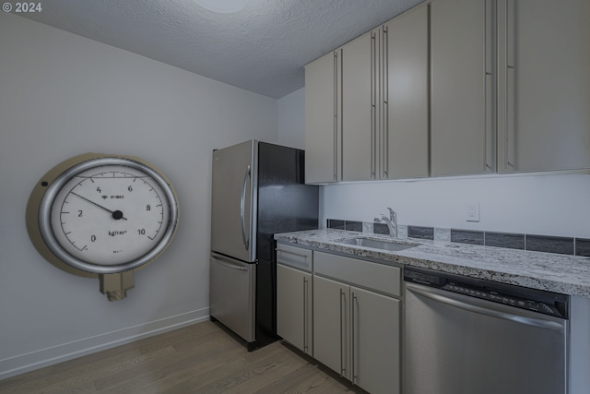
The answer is 3 kg/cm²
